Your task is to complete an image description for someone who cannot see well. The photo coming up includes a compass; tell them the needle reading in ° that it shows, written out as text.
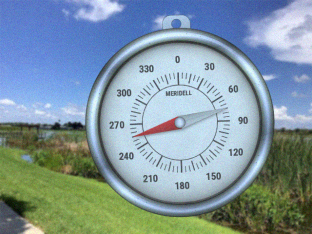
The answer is 255 °
